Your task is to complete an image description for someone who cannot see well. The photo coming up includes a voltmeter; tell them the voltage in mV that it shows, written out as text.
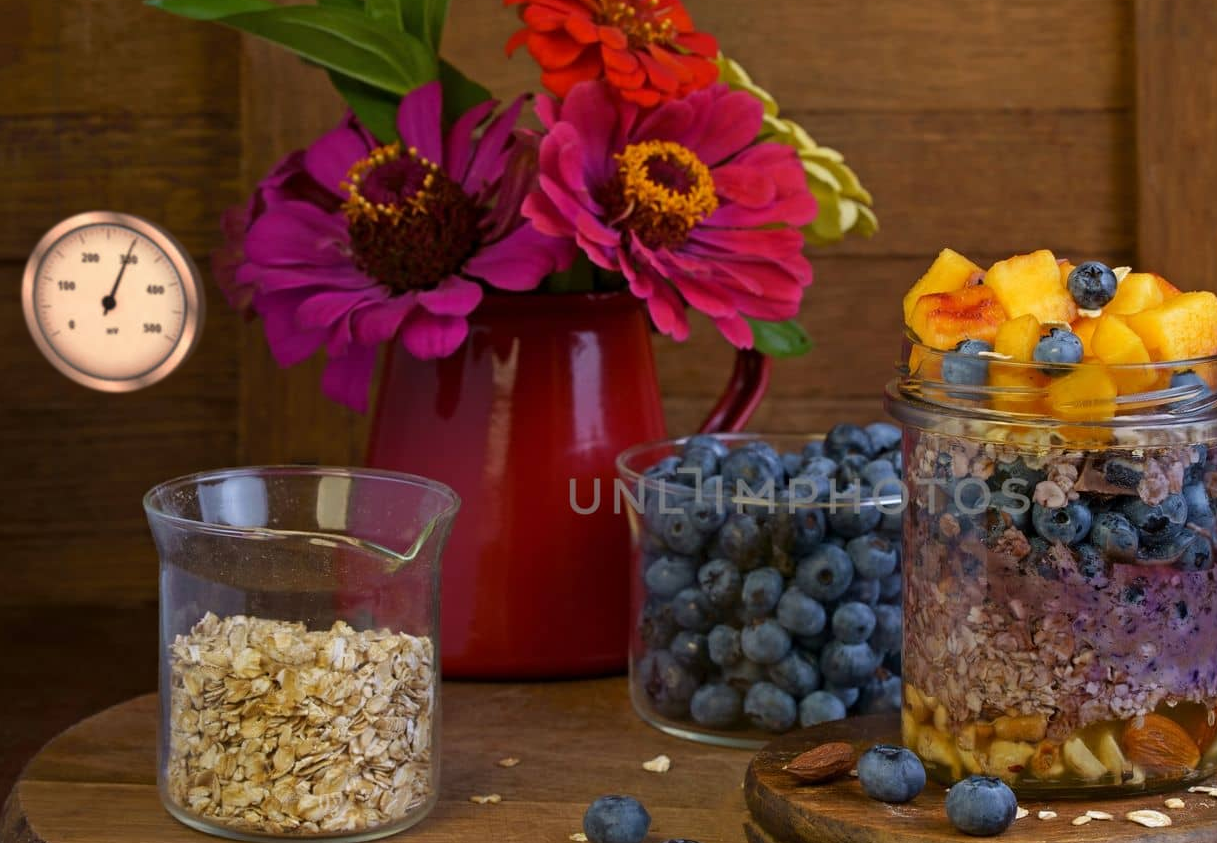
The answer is 300 mV
